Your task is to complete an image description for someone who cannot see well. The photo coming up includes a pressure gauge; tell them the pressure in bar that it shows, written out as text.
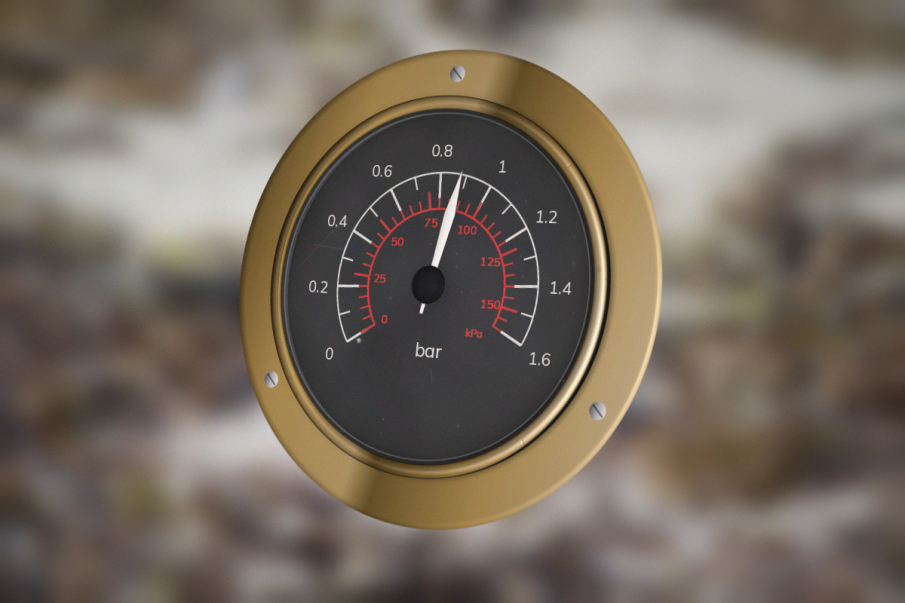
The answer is 0.9 bar
